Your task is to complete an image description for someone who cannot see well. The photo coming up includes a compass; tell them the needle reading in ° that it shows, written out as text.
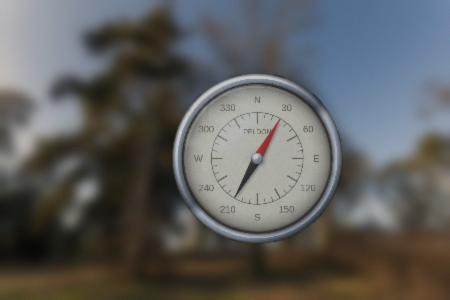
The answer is 30 °
